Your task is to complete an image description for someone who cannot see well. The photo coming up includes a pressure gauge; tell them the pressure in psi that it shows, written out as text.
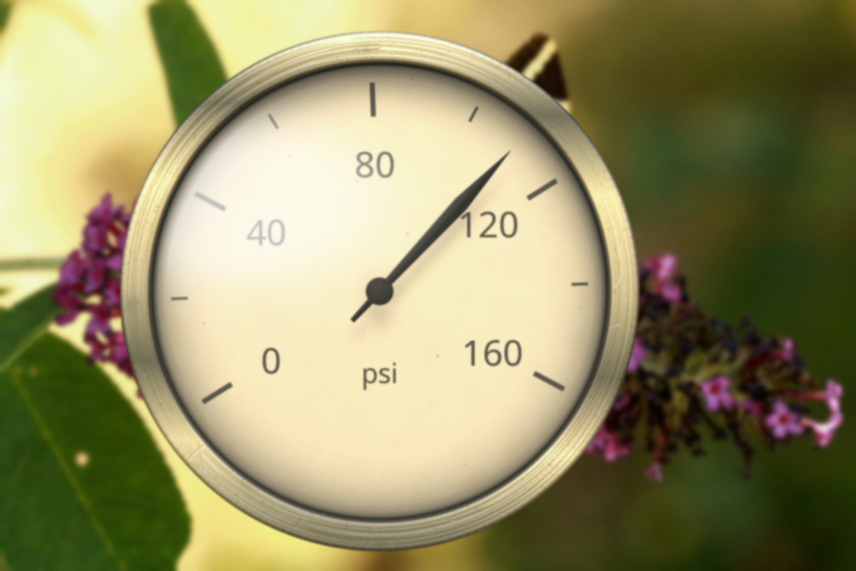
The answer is 110 psi
